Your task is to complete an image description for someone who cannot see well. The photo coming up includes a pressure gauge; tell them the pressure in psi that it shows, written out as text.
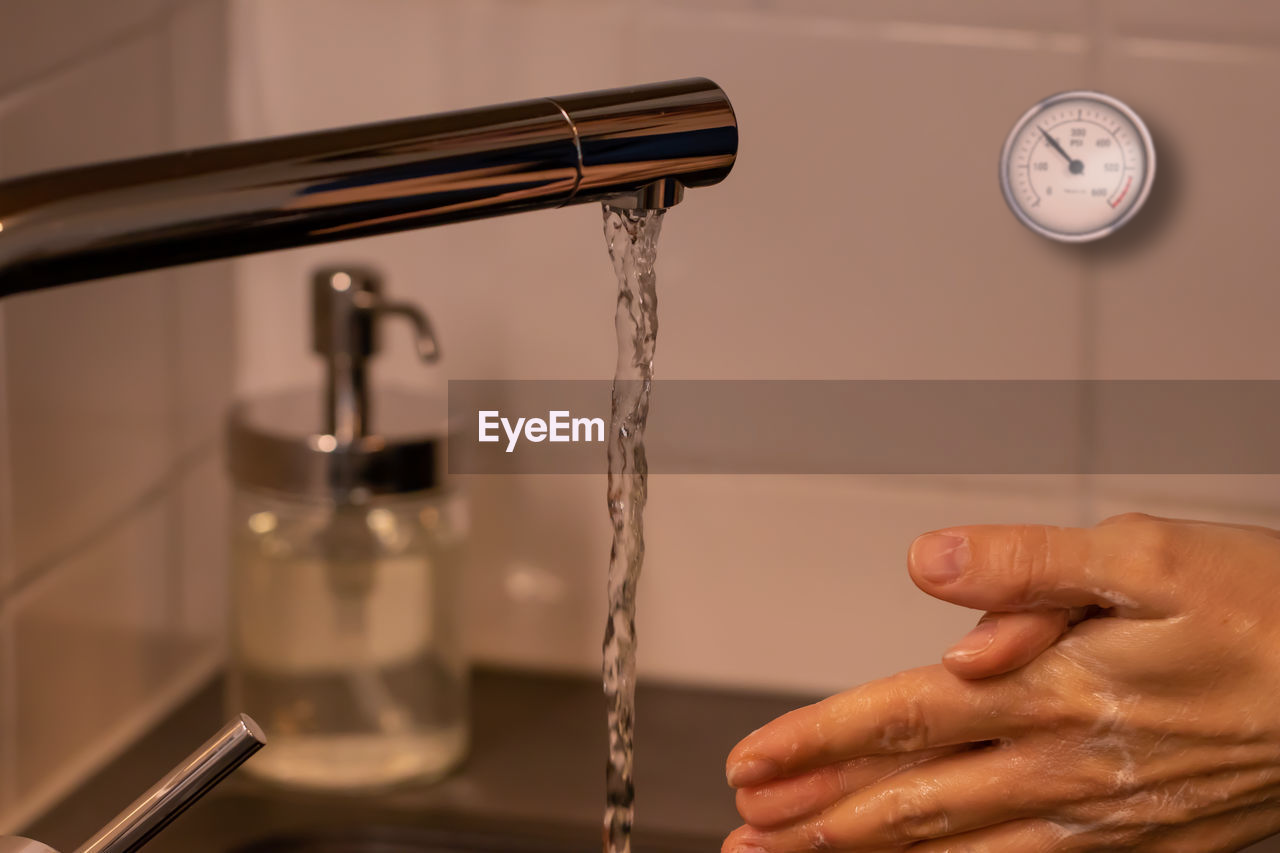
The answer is 200 psi
